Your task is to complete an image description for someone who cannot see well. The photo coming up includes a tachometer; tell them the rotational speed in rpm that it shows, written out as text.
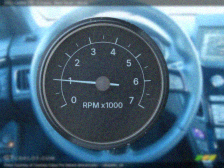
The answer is 1000 rpm
